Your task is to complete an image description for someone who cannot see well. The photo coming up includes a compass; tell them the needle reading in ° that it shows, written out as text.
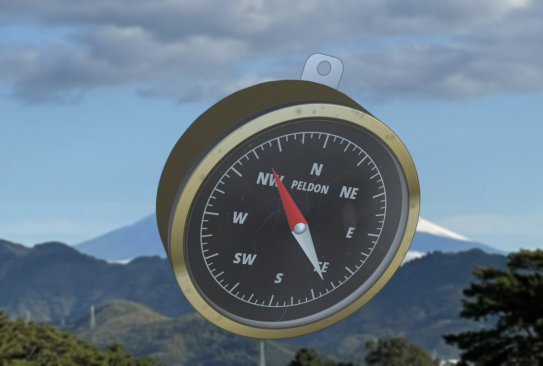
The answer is 320 °
